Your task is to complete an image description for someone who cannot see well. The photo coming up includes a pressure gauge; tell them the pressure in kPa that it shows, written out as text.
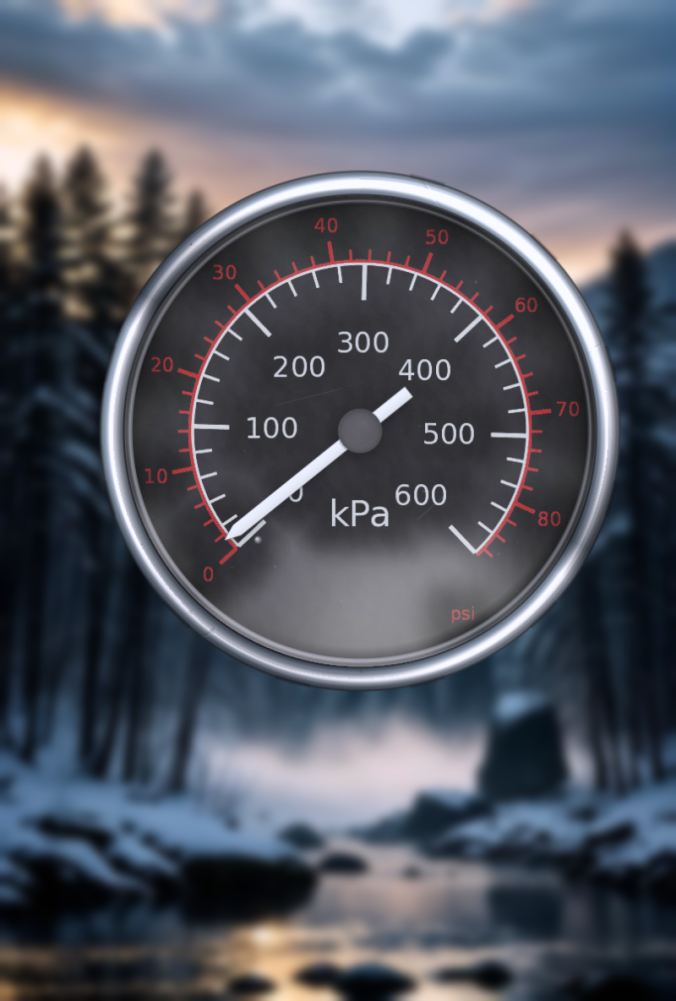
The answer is 10 kPa
